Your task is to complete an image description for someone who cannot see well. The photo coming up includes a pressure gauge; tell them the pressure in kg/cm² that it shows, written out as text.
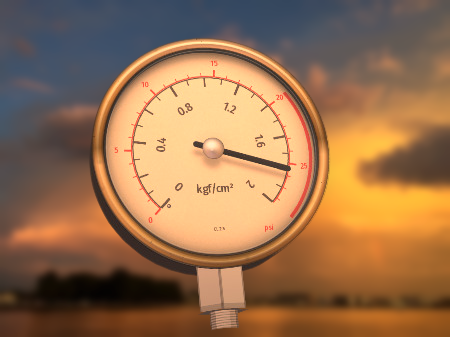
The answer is 1.8 kg/cm²
